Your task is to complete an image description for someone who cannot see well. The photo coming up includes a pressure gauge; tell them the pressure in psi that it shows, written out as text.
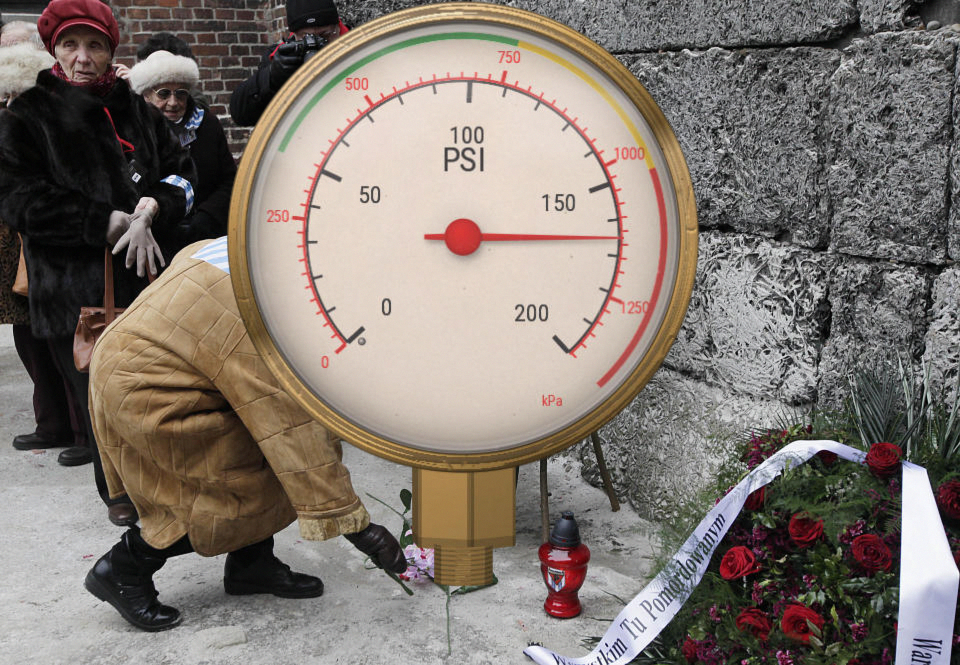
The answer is 165 psi
